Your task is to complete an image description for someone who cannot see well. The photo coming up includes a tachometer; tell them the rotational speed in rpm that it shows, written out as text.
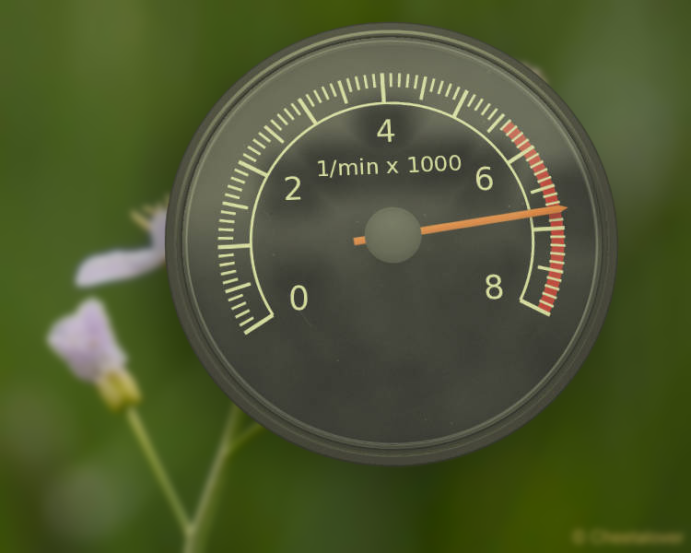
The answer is 6800 rpm
